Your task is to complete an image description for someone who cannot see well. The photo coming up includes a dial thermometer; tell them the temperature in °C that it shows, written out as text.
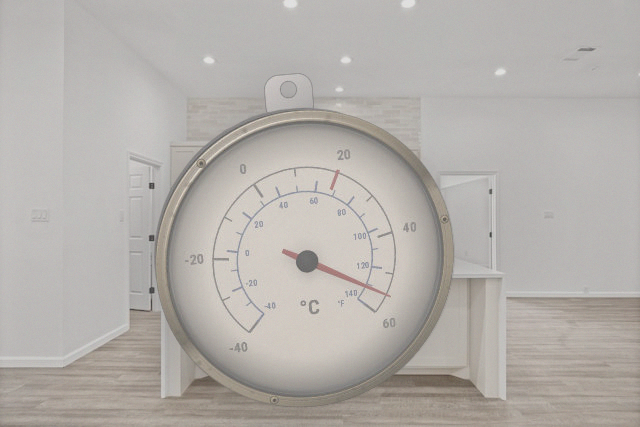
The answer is 55 °C
